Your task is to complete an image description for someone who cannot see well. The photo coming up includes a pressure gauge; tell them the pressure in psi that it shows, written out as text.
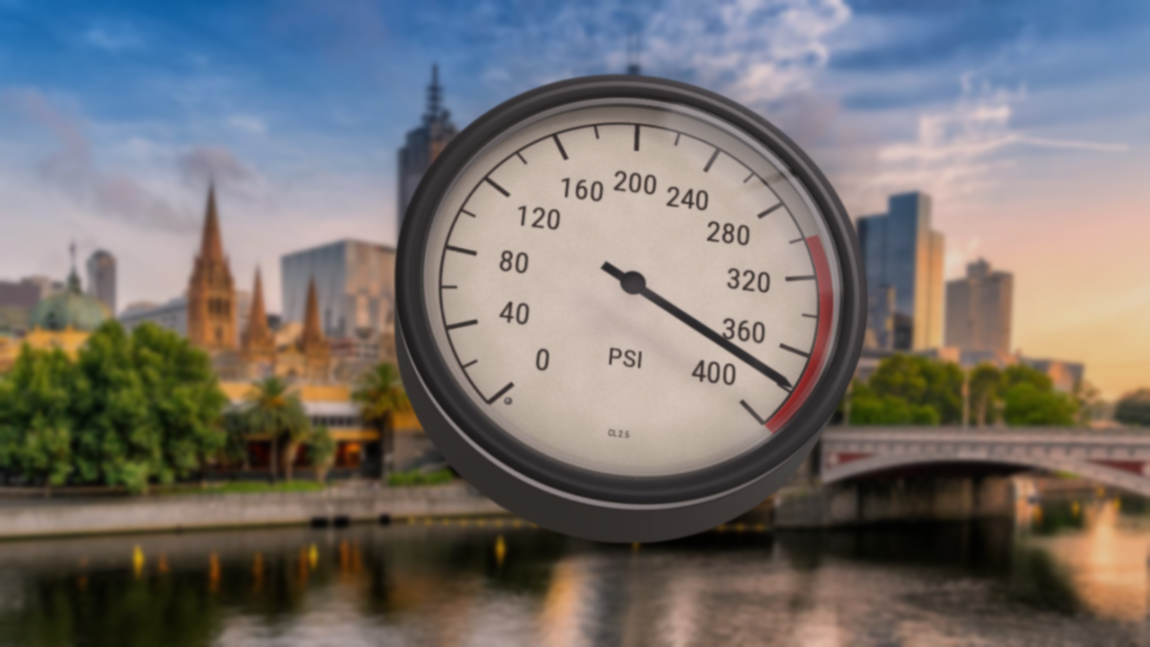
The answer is 380 psi
